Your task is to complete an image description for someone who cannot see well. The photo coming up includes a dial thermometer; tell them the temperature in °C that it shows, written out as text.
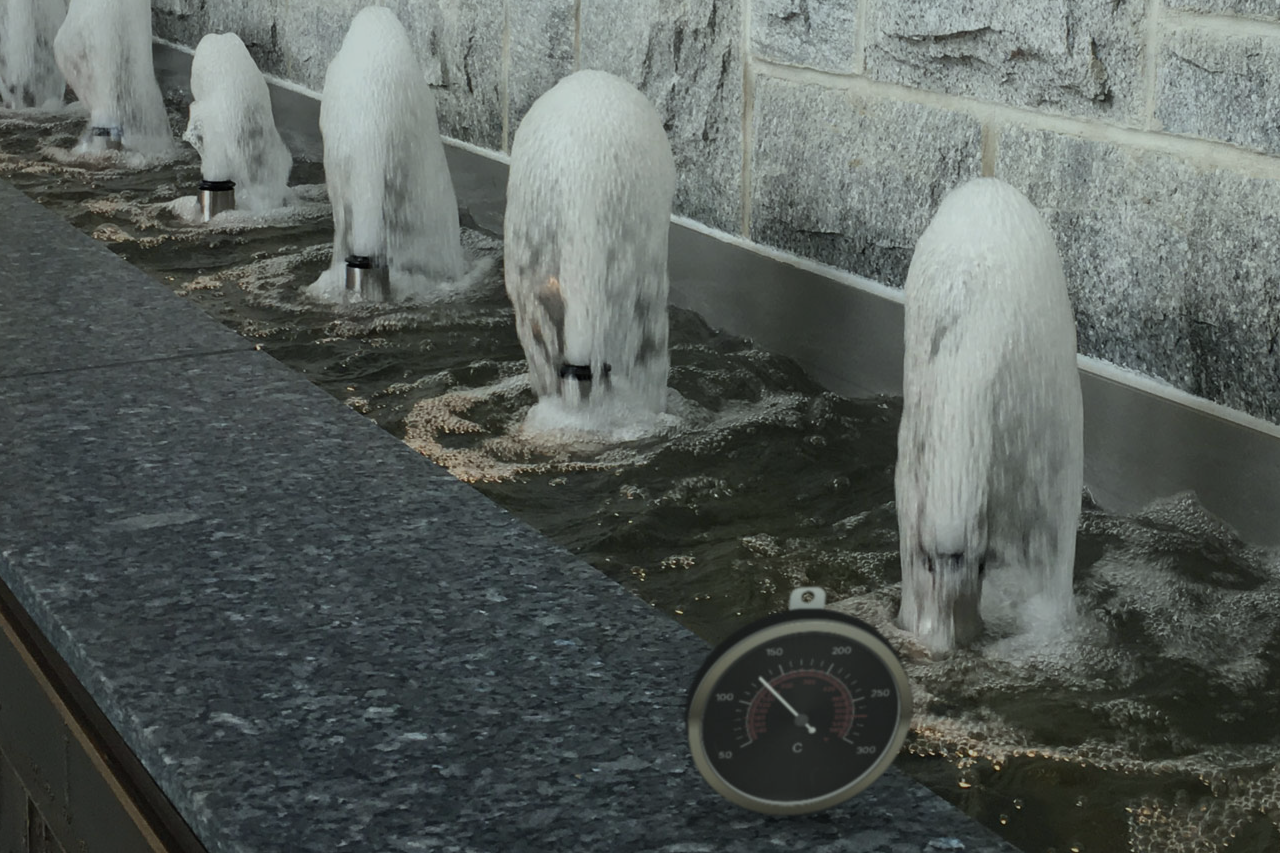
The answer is 130 °C
